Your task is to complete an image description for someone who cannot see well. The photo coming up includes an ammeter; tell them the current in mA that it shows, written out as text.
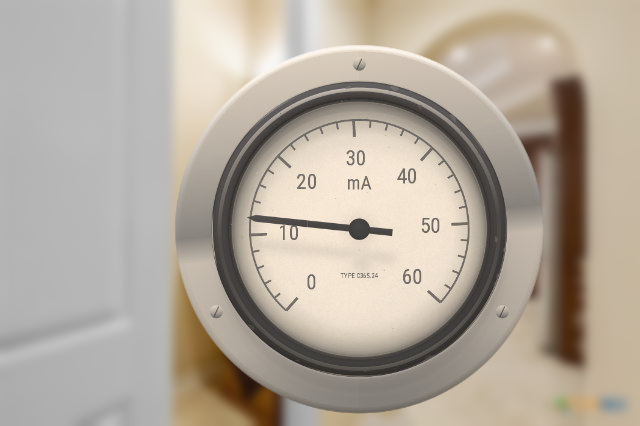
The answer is 12 mA
